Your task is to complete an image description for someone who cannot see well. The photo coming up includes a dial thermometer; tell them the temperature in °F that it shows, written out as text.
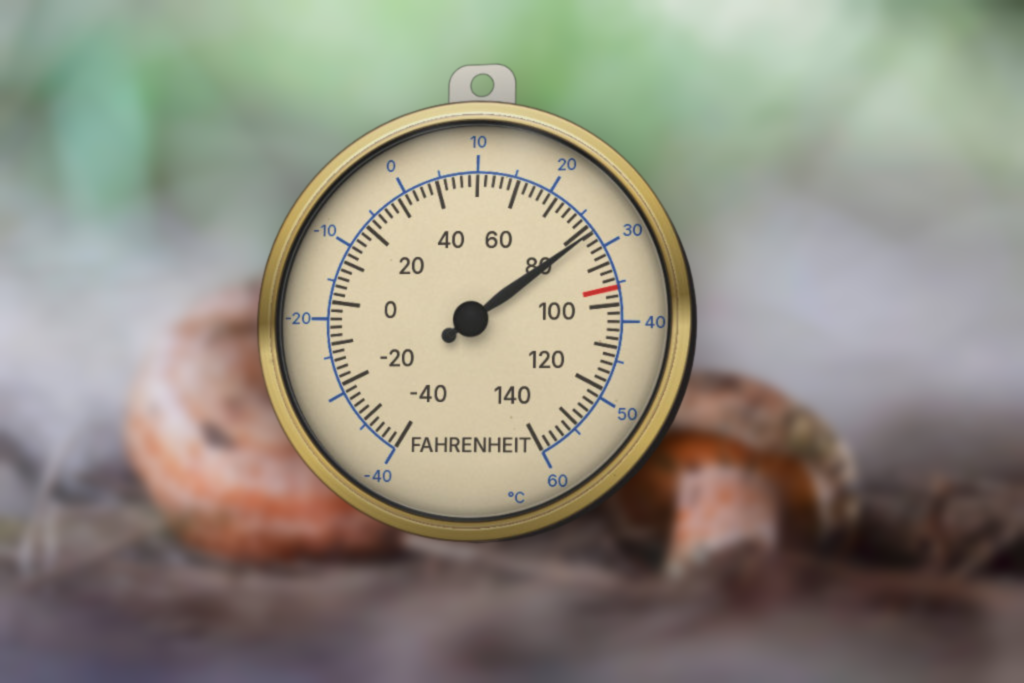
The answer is 82 °F
